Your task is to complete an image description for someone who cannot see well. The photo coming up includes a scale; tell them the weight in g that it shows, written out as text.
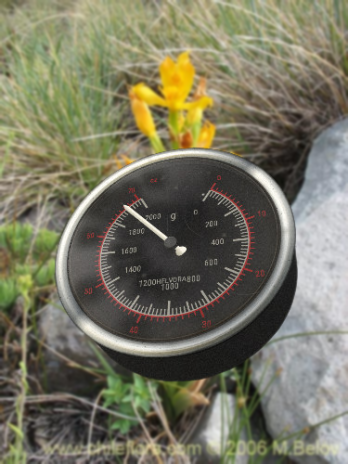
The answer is 1900 g
